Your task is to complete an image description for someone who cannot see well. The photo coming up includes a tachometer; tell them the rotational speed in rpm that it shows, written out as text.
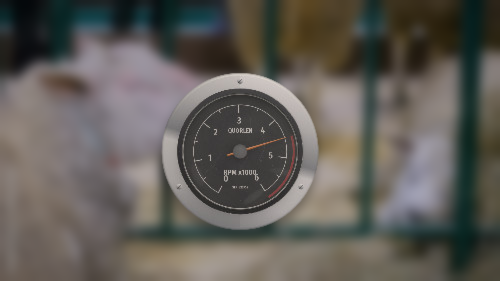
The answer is 4500 rpm
